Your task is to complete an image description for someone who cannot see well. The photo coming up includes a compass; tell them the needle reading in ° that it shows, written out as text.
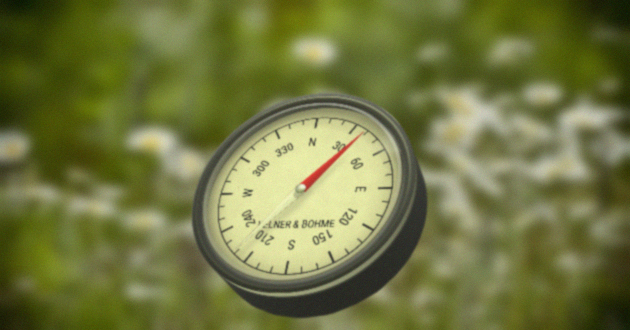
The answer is 40 °
